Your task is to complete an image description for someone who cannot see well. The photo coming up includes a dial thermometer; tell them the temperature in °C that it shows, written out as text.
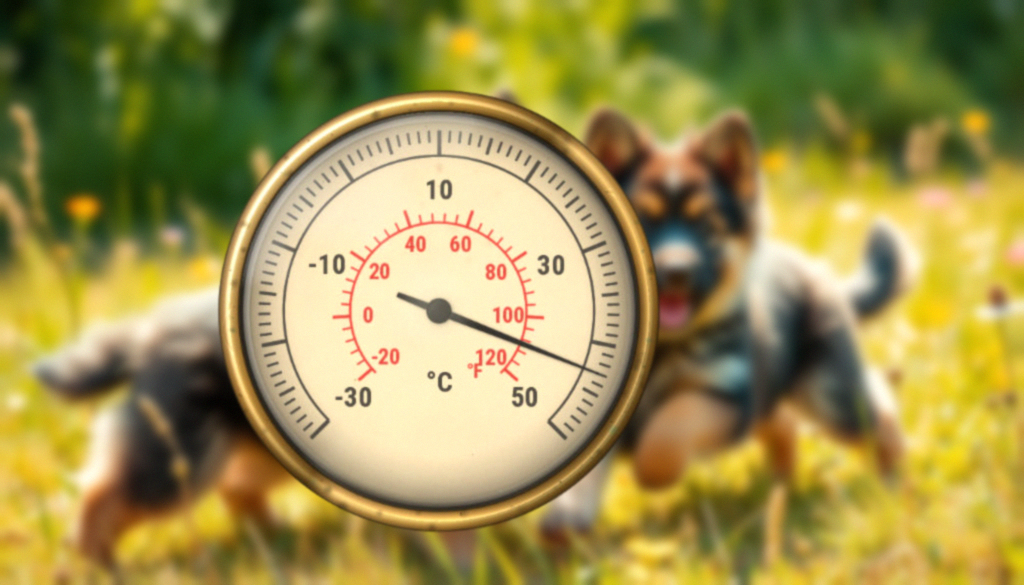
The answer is 43 °C
